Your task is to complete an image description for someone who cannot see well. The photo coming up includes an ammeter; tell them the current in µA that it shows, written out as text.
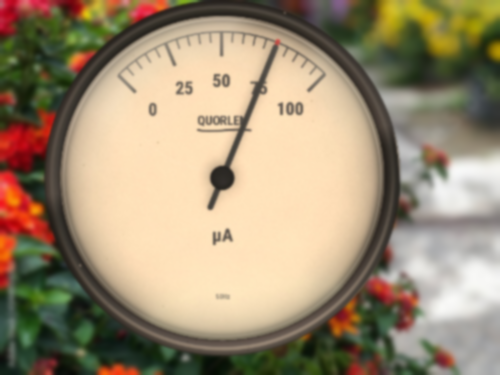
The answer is 75 µA
